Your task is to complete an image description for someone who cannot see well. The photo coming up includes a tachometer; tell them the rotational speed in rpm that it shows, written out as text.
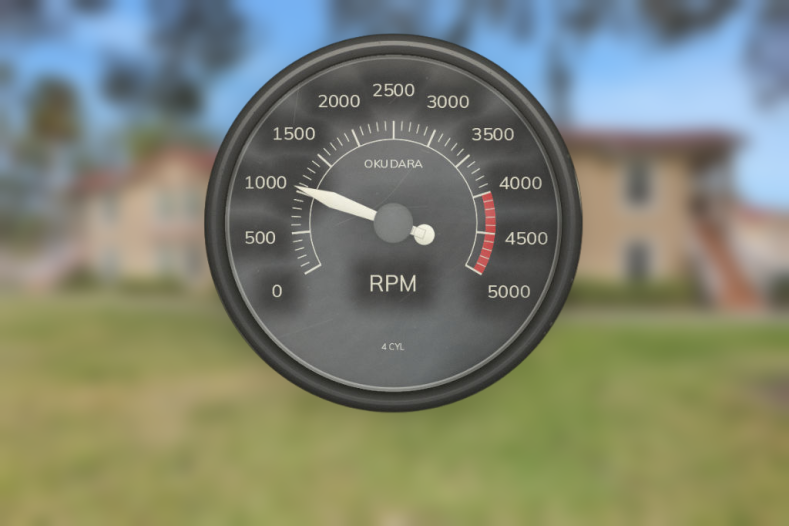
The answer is 1050 rpm
